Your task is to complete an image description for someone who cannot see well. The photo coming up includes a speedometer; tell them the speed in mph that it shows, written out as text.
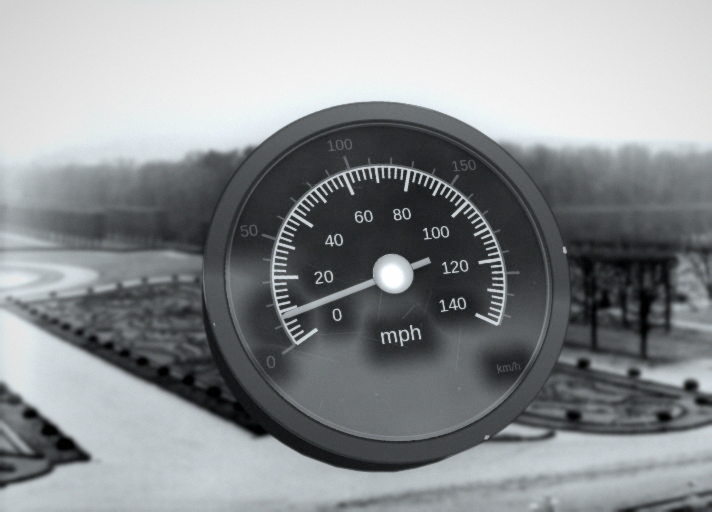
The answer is 8 mph
